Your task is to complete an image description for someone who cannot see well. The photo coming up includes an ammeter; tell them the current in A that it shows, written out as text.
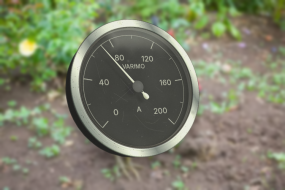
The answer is 70 A
